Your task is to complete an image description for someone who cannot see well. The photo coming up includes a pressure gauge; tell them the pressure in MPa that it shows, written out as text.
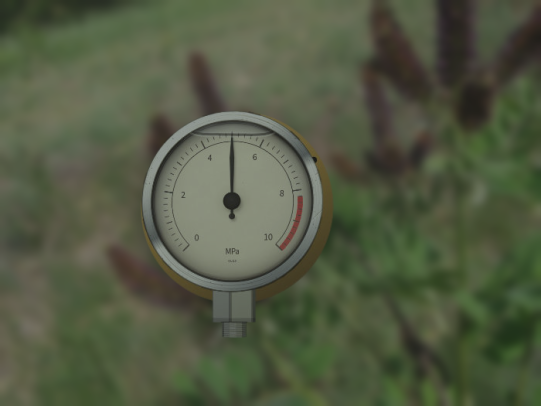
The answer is 5 MPa
